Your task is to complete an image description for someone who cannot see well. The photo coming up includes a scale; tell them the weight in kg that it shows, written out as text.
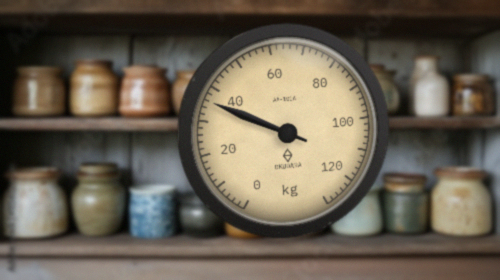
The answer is 36 kg
